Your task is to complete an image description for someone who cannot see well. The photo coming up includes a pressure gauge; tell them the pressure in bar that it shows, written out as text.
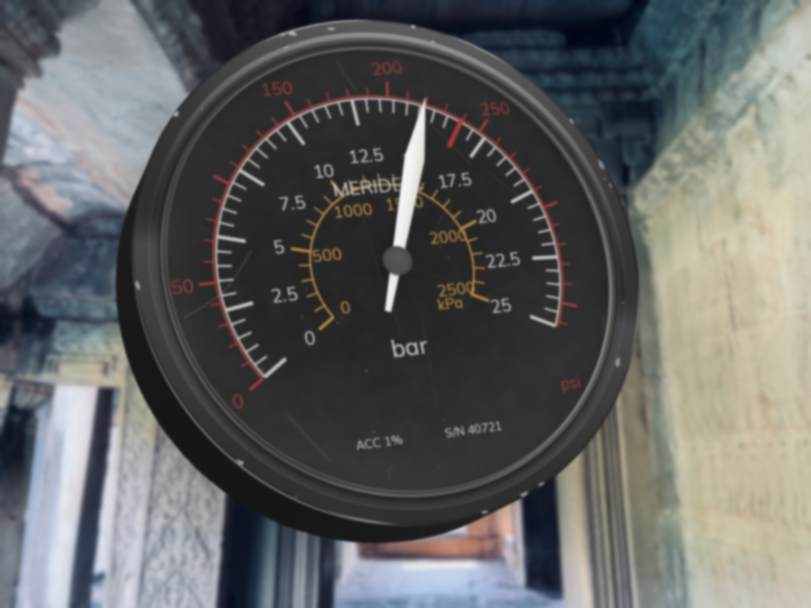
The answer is 15 bar
